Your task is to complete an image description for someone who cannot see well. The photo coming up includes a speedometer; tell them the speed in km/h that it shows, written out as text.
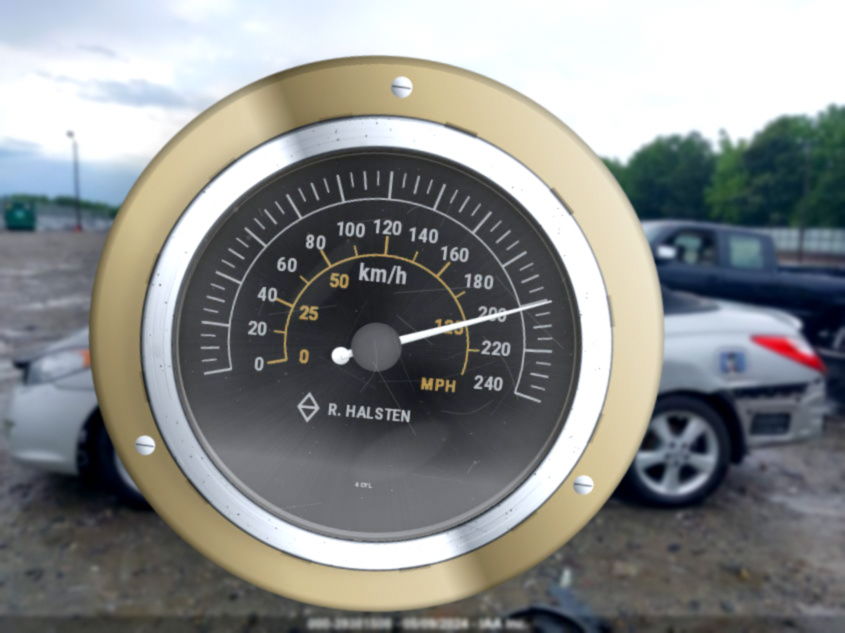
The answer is 200 km/h
